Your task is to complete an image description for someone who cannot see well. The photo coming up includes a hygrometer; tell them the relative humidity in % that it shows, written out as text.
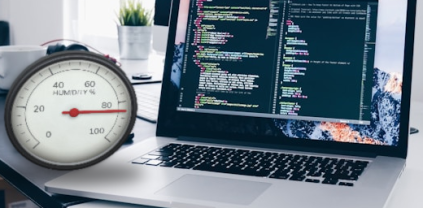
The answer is 84 %
